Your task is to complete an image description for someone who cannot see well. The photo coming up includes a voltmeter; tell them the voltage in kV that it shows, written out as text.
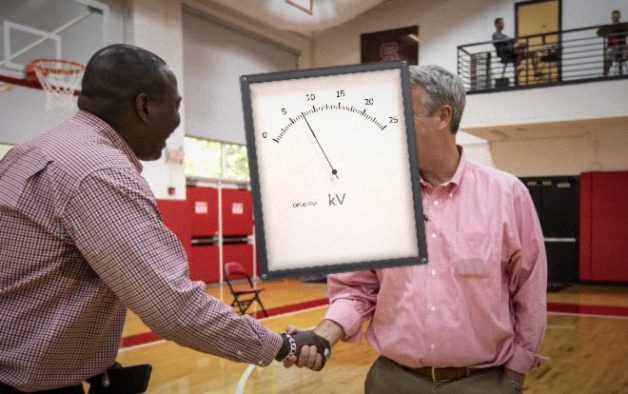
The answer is 7.5 kV
